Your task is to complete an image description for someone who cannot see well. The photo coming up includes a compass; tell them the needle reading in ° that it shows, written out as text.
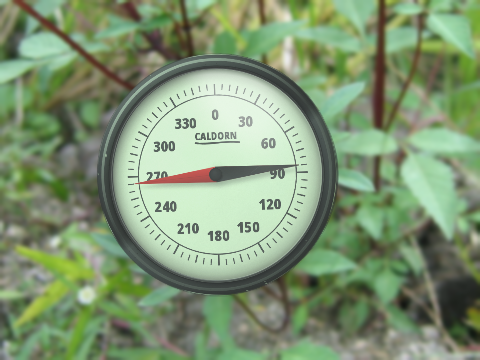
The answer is 265 °
